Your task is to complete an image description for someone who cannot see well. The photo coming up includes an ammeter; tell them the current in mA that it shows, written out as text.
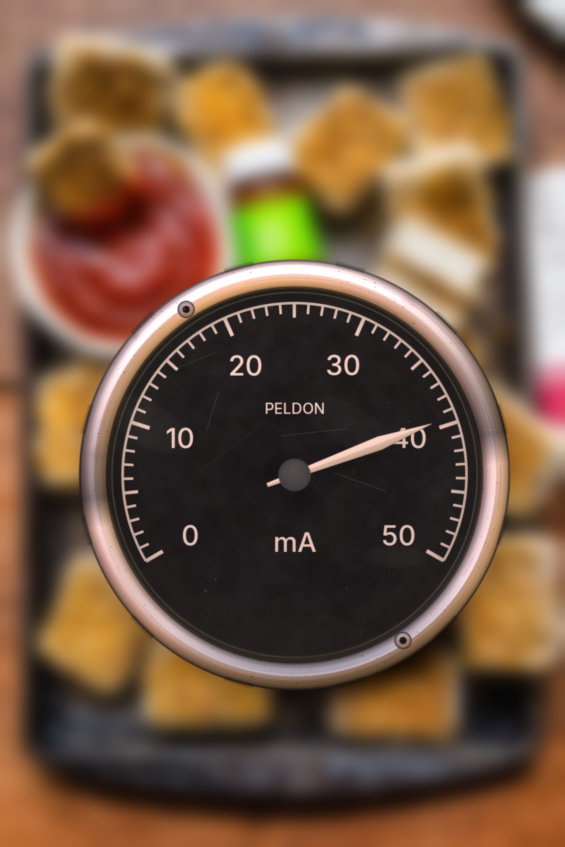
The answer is 39.5 mA
